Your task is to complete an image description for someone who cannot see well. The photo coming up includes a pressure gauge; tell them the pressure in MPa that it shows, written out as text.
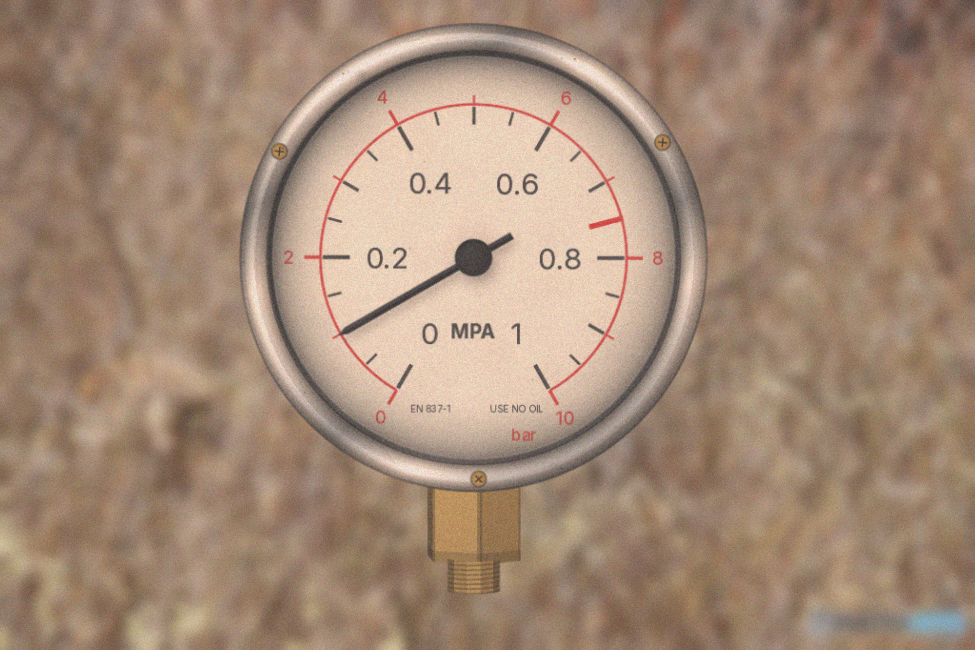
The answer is 0.1 MPa
